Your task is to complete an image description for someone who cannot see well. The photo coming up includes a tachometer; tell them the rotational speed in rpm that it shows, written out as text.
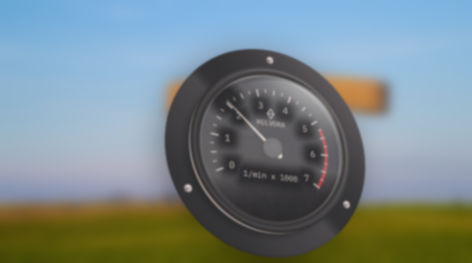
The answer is 2000 rpm
